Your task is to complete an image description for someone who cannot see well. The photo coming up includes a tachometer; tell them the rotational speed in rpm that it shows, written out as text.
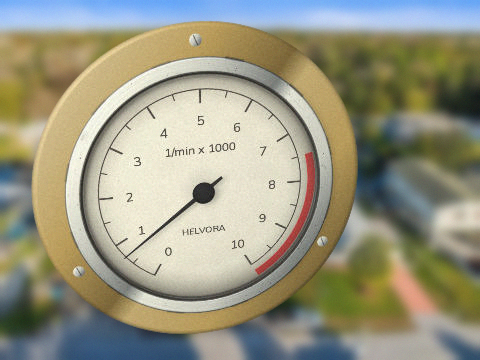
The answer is 750 rpm
